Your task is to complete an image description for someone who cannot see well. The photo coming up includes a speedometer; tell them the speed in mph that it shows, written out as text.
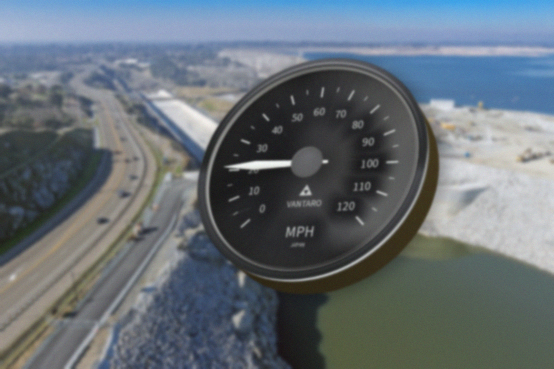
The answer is 20 mph
